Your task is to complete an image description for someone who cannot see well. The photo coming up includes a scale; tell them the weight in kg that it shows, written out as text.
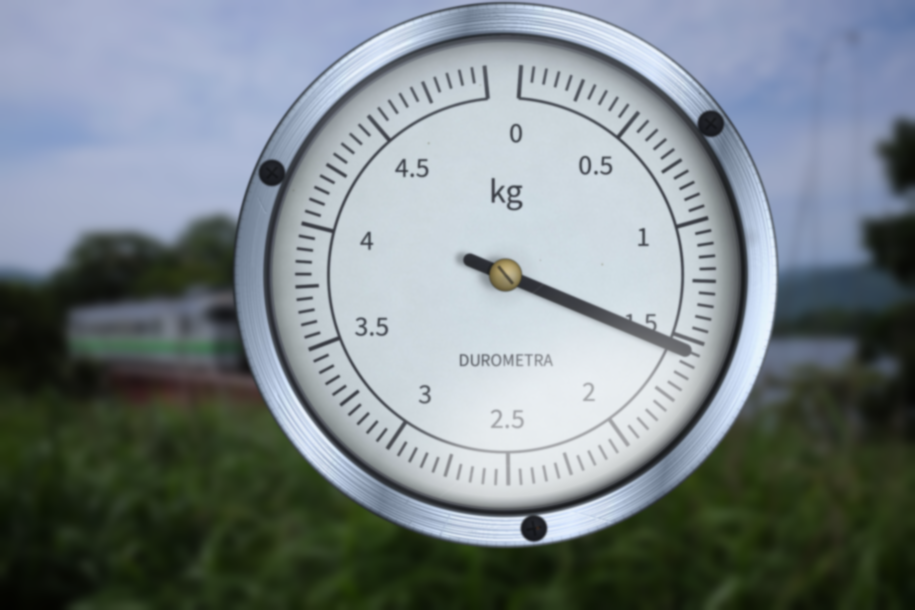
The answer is 1.55 kg
